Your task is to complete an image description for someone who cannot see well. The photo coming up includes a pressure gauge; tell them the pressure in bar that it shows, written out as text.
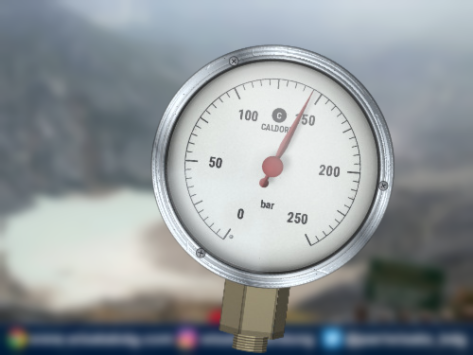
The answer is 145 bar
